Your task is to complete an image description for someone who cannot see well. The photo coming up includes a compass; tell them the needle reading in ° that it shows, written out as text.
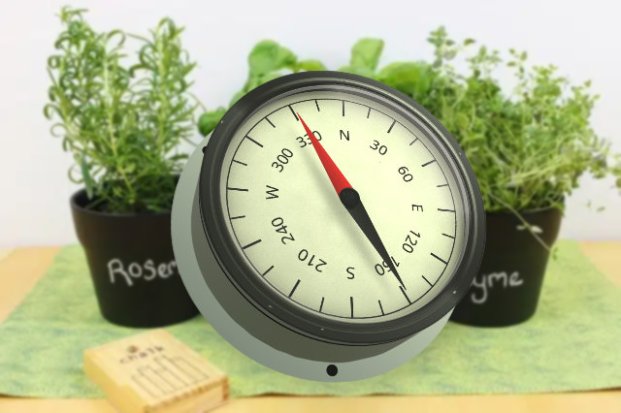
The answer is 330 °
